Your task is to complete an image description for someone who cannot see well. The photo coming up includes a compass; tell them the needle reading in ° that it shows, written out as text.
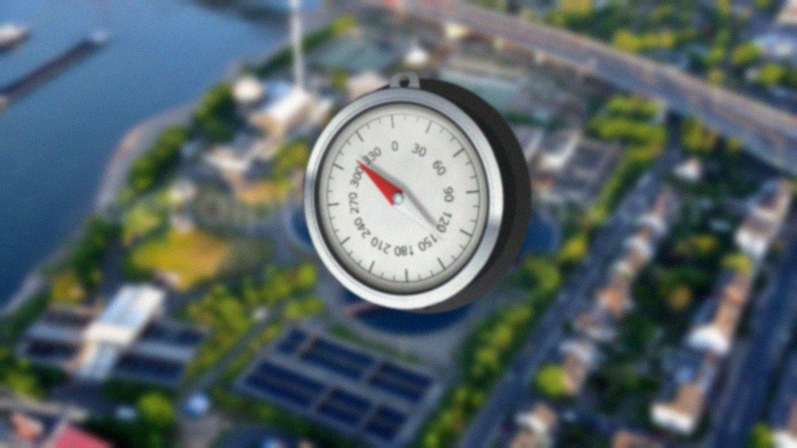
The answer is 315 °
